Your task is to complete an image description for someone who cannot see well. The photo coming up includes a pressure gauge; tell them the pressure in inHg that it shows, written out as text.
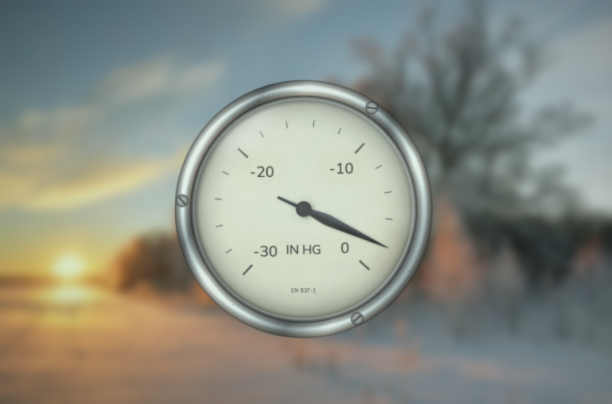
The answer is -2 inHg
